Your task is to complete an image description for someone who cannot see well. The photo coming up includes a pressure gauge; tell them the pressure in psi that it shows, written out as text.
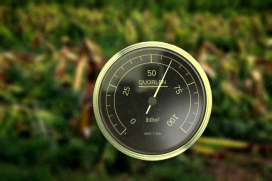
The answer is 60 psi
